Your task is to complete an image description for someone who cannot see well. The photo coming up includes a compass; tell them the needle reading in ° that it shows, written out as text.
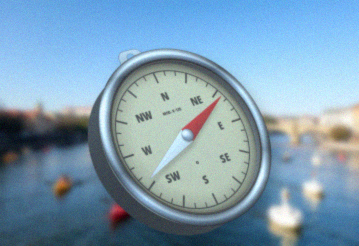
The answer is 65 °
